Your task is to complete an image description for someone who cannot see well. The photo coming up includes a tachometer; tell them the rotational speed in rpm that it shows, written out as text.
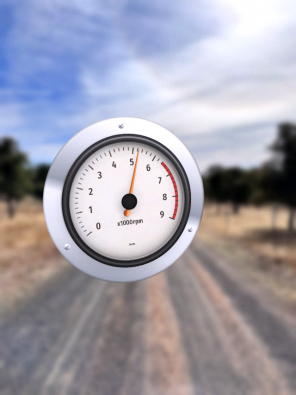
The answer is 5200 rpm
